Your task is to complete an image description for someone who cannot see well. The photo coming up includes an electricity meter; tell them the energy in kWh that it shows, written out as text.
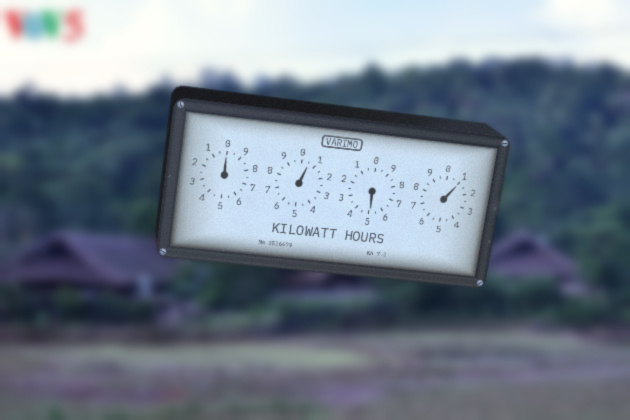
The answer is 51 kWh
